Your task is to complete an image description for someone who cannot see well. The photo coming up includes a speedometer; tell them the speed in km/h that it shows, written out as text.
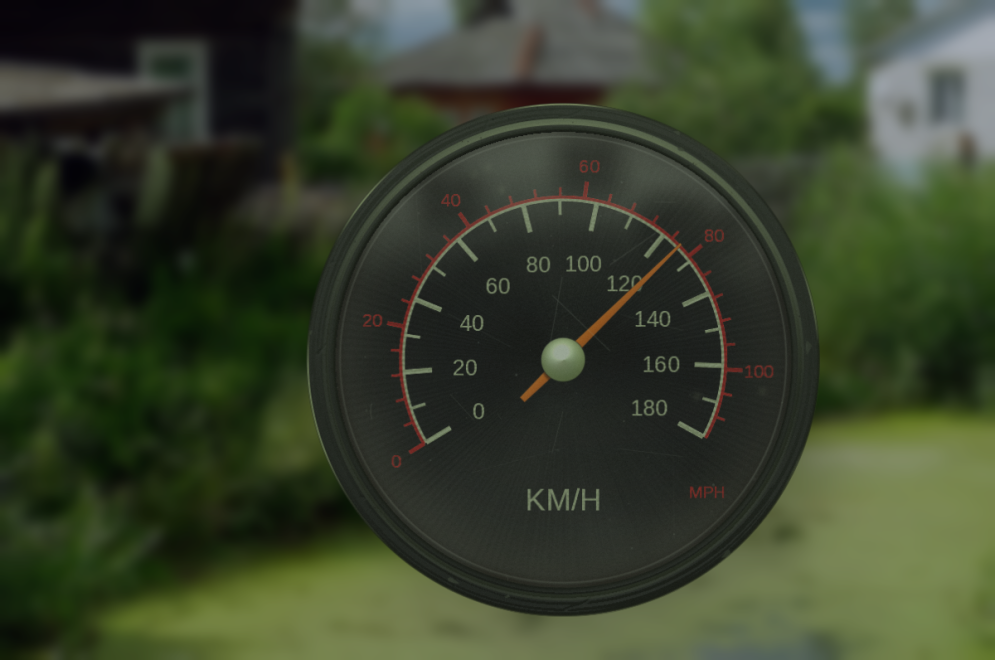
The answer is 125 km/h
